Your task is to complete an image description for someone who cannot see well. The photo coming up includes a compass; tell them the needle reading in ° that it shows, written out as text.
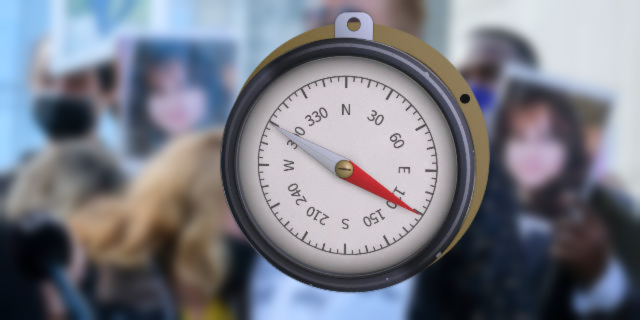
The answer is 120 °
